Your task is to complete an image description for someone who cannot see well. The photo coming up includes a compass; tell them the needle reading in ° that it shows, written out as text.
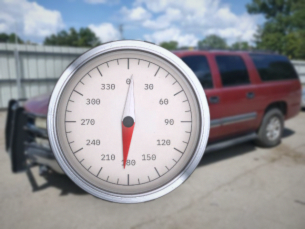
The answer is 185 °
